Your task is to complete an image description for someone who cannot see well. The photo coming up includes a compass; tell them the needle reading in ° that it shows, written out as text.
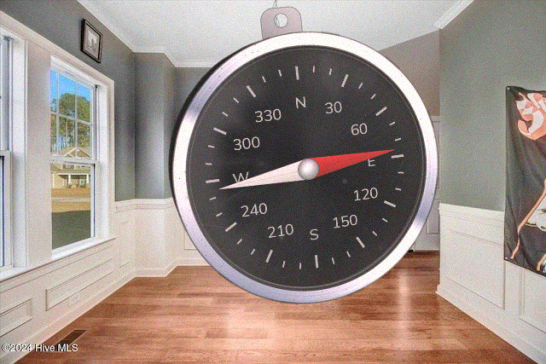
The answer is 85 °
